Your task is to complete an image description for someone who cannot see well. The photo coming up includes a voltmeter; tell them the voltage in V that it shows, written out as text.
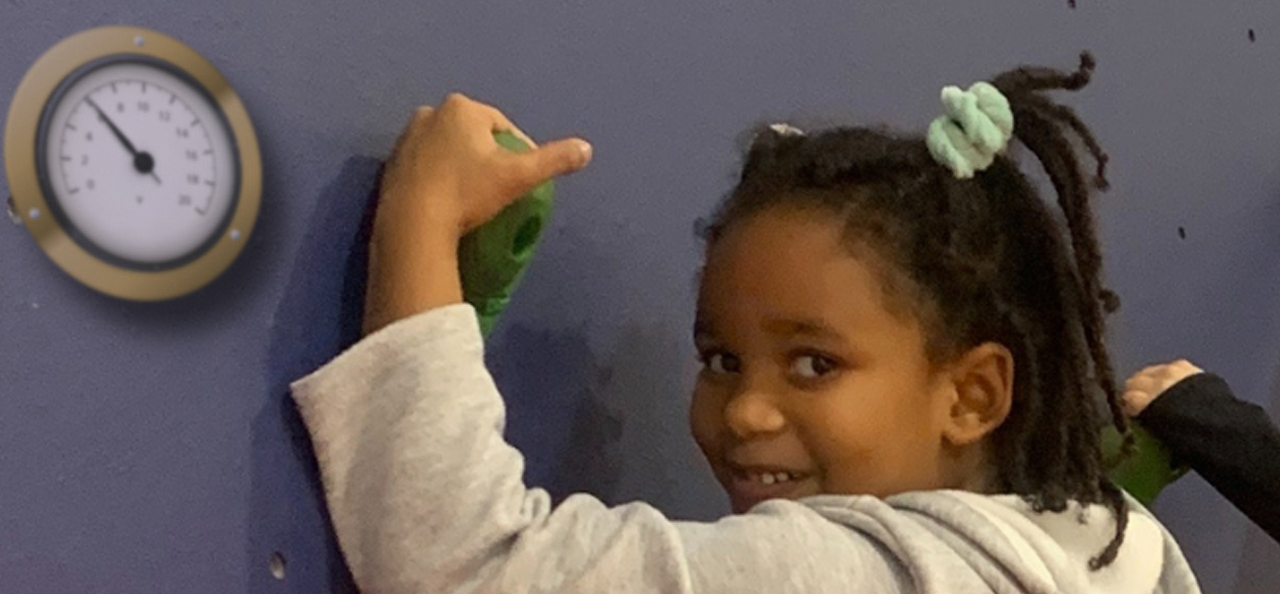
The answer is 6 V
